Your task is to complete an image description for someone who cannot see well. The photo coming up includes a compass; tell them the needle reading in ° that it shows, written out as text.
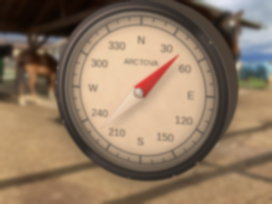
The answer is 45 °
